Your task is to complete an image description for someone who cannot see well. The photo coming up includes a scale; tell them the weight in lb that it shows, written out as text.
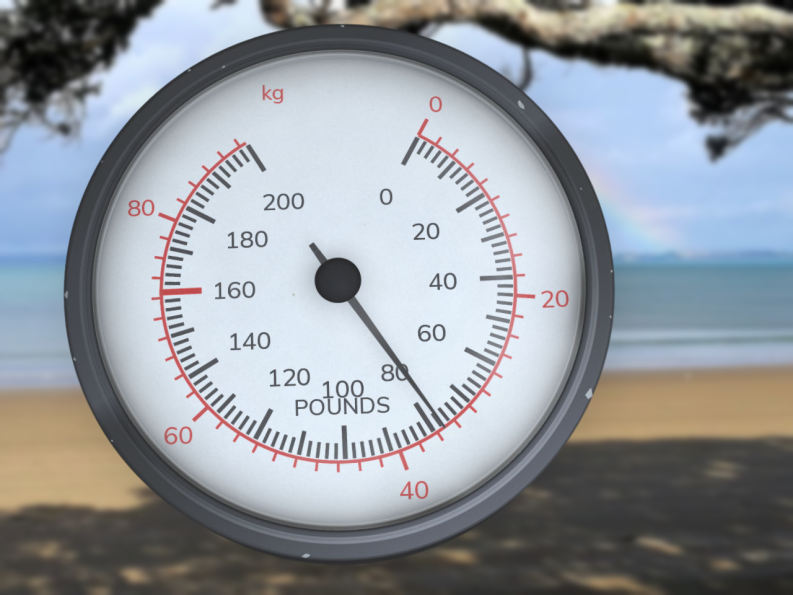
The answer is 78 lb
